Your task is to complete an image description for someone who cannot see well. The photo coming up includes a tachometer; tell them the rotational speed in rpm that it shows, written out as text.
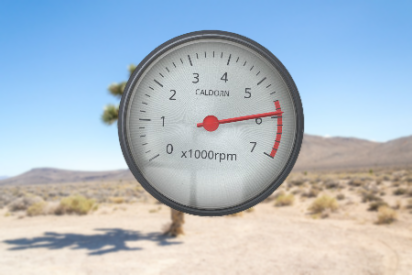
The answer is 5900 rpm
